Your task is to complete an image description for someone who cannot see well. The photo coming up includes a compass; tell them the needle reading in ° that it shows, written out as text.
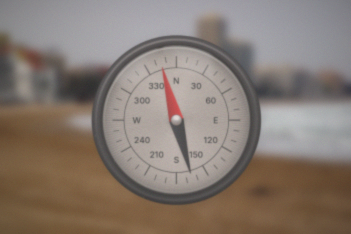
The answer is 345 °
